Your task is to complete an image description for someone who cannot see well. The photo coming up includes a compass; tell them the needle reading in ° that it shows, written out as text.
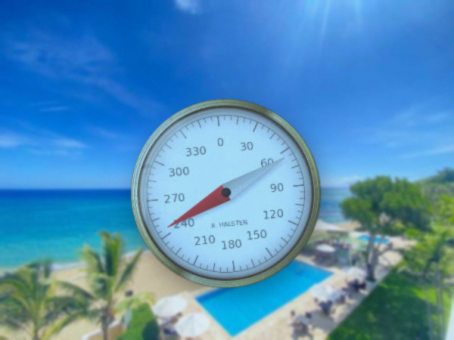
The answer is 245 °
